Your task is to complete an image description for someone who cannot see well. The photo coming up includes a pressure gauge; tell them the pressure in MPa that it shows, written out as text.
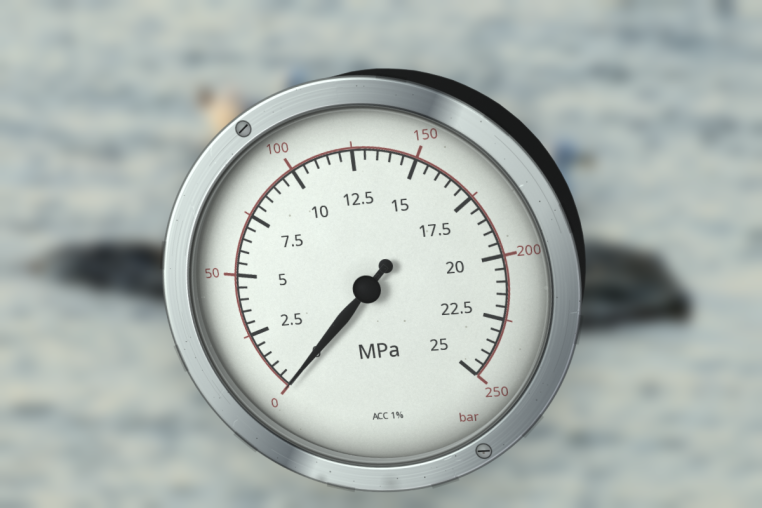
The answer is 0 MPa
